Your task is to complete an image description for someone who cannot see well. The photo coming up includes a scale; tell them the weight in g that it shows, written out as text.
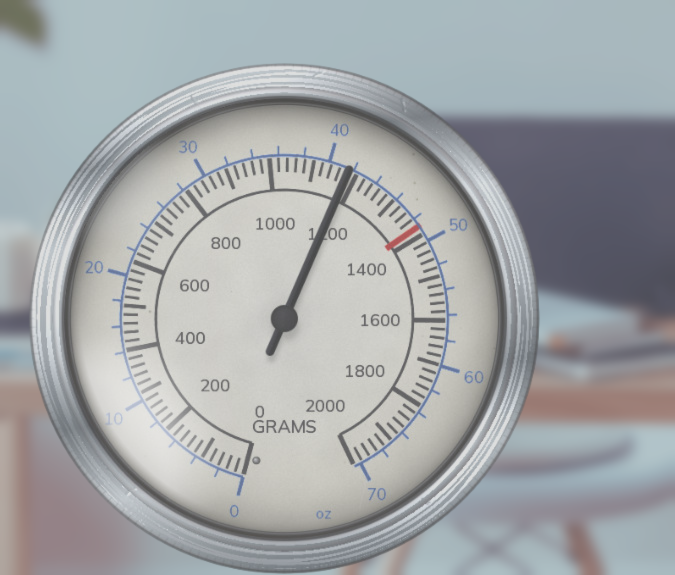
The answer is 1180 g
